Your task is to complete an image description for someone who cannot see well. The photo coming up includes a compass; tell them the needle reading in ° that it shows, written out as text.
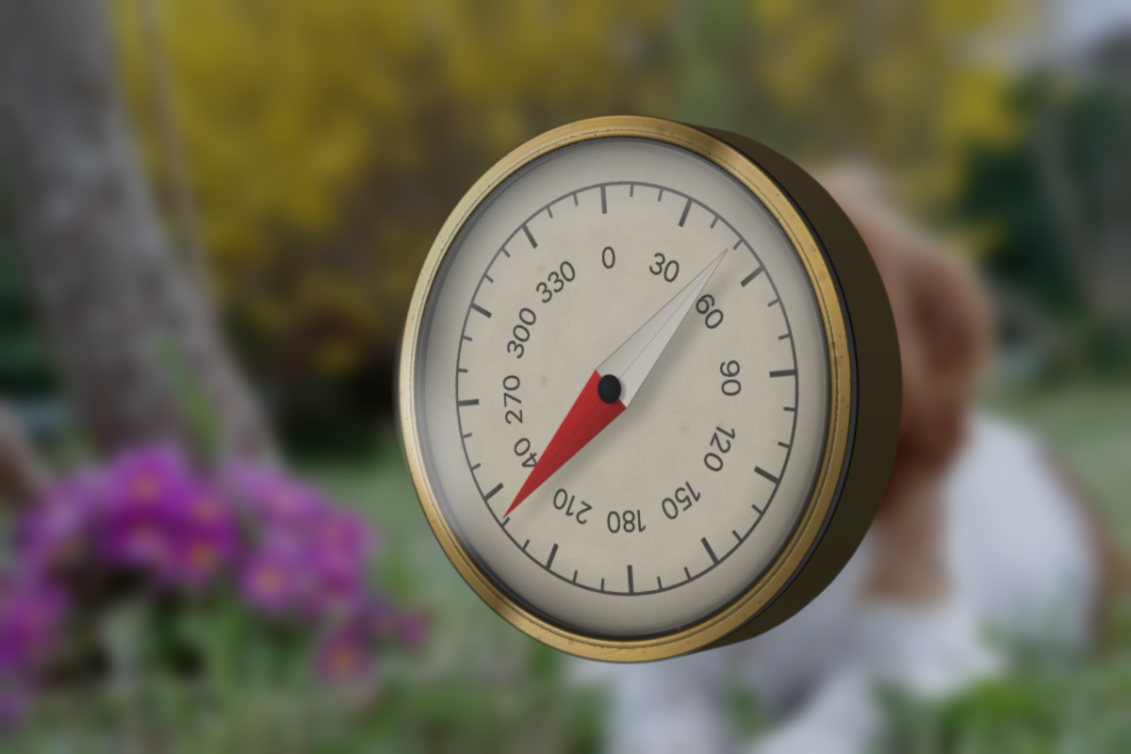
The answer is 230 °
